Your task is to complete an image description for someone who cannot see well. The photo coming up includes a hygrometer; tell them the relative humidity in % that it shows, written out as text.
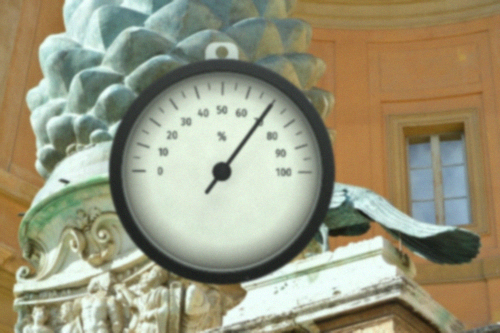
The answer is 70 %
